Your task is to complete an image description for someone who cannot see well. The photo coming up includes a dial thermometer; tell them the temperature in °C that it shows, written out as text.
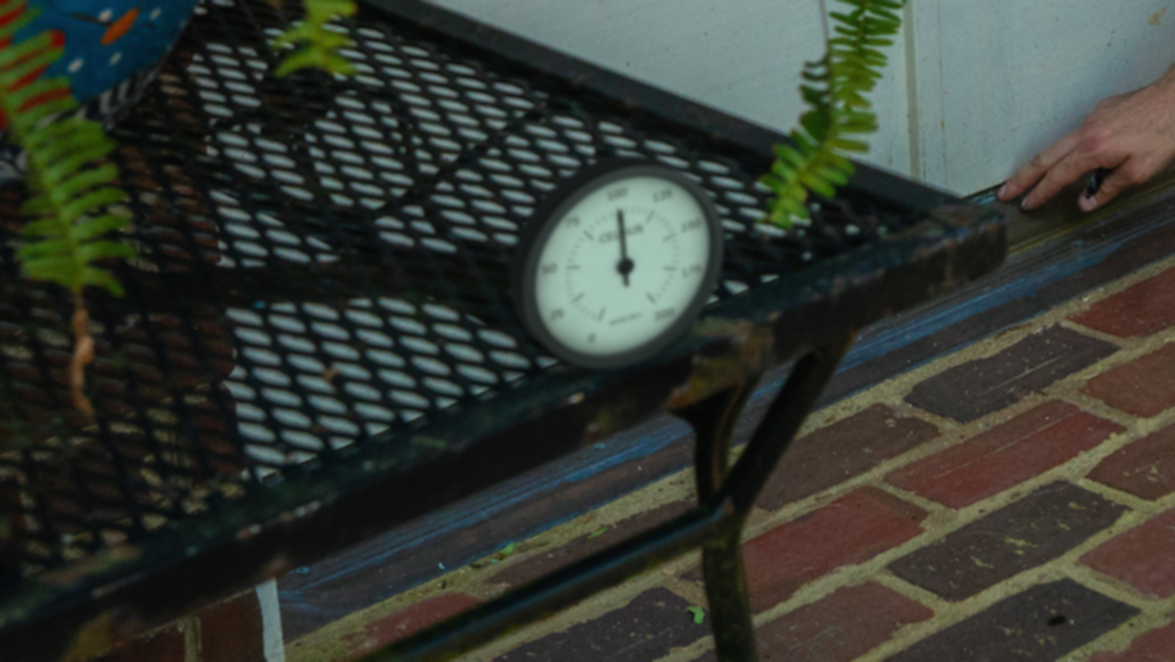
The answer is 100 °C
